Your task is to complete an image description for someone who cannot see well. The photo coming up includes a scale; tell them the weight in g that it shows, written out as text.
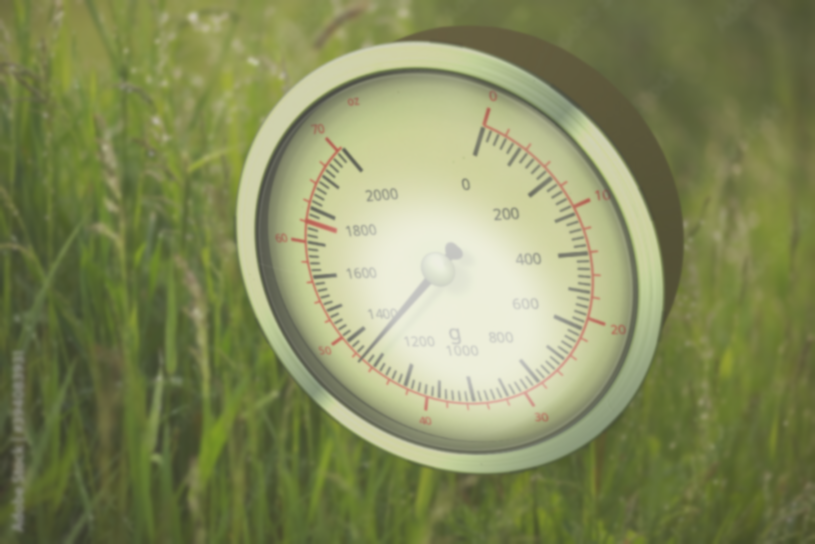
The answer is 1340 g
